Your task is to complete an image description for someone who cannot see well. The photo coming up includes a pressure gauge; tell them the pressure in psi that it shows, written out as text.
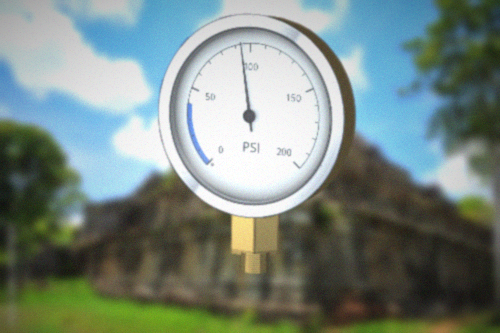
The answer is 95 psi
